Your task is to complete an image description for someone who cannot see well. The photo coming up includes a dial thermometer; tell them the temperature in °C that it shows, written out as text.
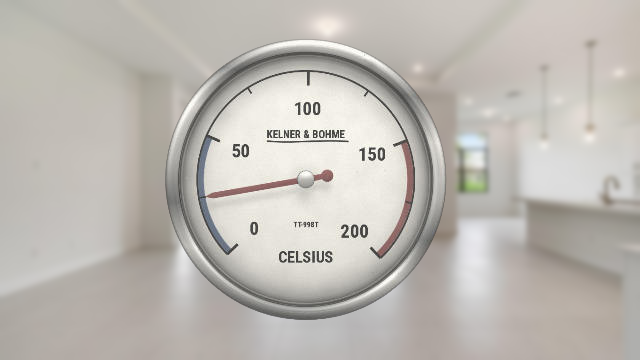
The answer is 25 °C
